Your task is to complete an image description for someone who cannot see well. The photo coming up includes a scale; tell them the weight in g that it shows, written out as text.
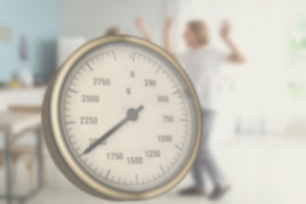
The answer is 2000 g
